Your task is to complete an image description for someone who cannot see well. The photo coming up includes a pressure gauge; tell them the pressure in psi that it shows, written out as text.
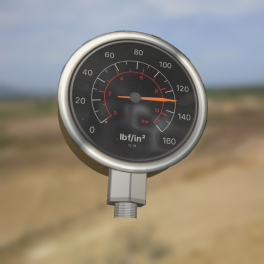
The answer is 130 psi
